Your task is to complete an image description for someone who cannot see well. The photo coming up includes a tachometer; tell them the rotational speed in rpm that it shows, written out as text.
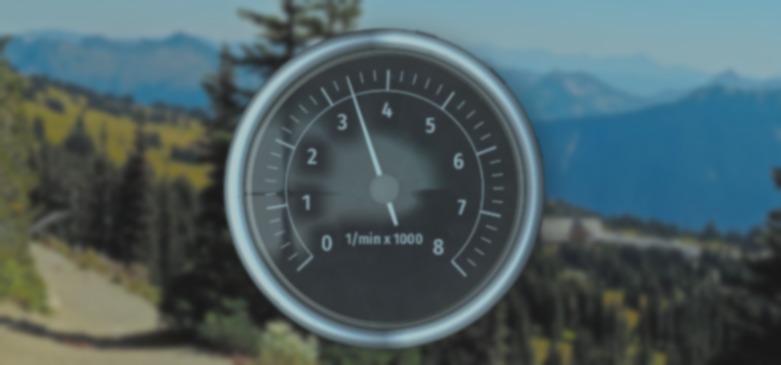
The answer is 3400 rpm
